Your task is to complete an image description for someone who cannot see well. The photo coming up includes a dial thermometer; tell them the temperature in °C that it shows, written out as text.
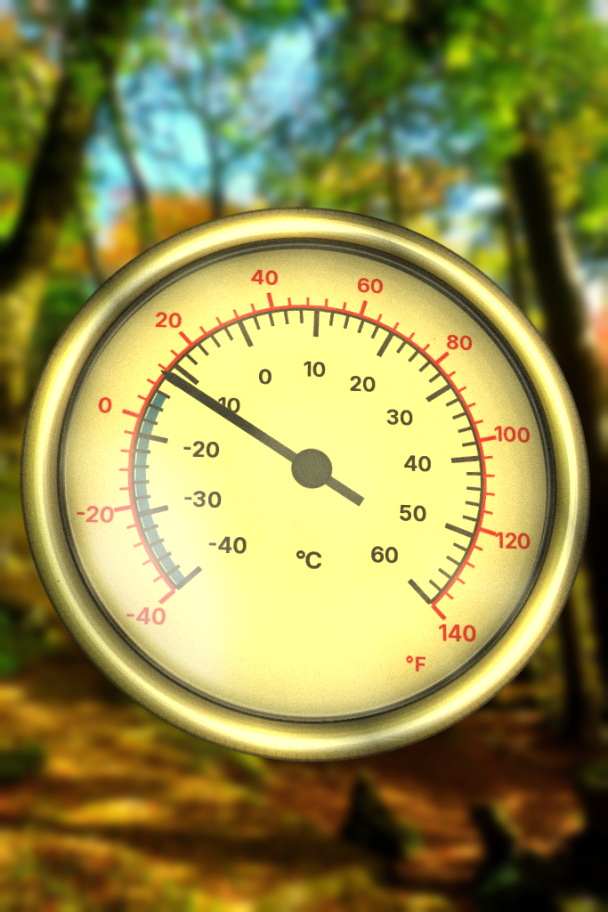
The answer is -12 °C
